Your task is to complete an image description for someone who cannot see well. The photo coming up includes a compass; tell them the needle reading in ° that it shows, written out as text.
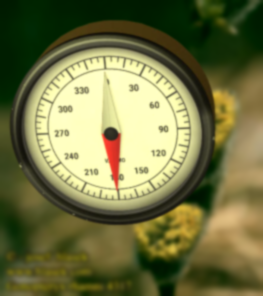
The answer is 180 °
